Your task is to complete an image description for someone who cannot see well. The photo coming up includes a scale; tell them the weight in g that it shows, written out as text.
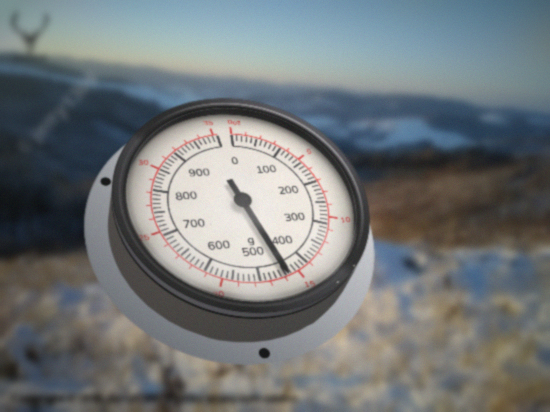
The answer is 450 g
